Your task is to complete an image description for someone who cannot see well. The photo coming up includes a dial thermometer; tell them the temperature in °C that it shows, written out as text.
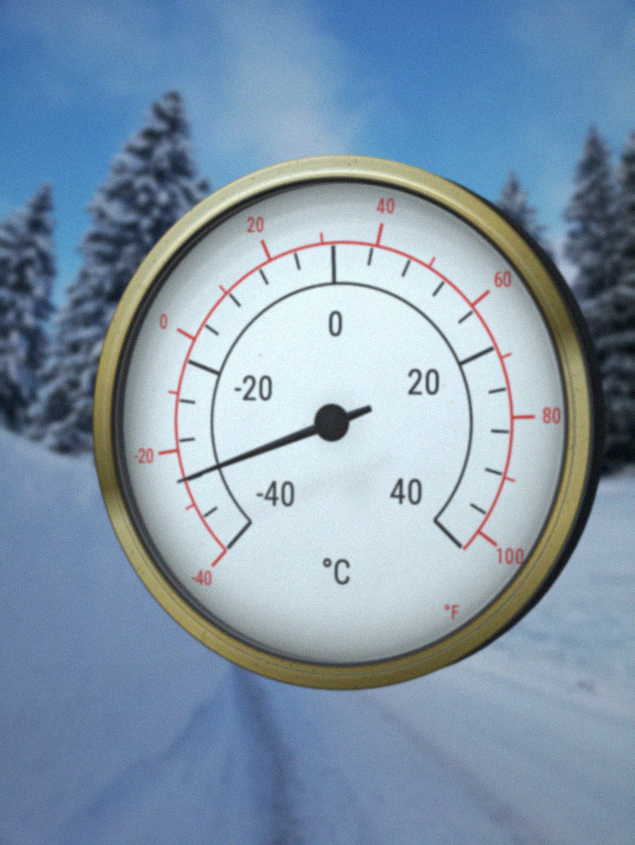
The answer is -32 °C
